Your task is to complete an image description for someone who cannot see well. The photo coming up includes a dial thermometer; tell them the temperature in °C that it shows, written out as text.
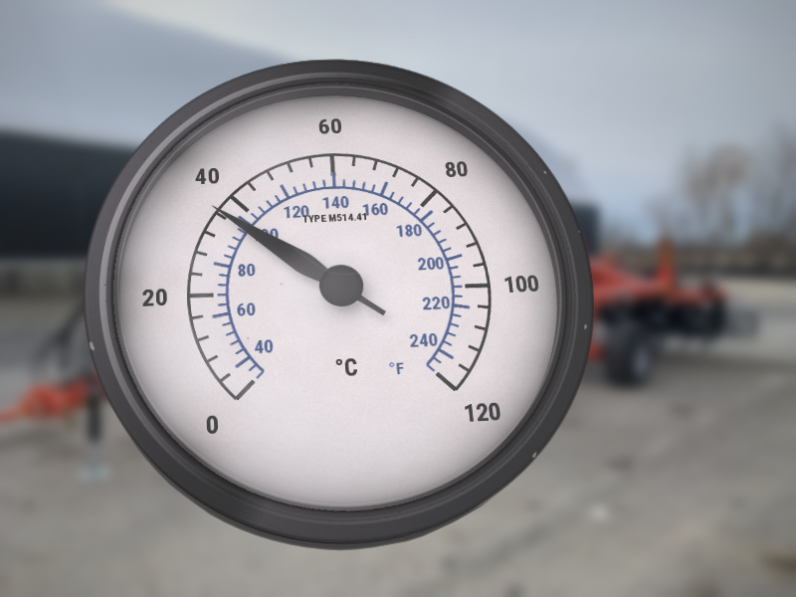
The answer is 36 °C
